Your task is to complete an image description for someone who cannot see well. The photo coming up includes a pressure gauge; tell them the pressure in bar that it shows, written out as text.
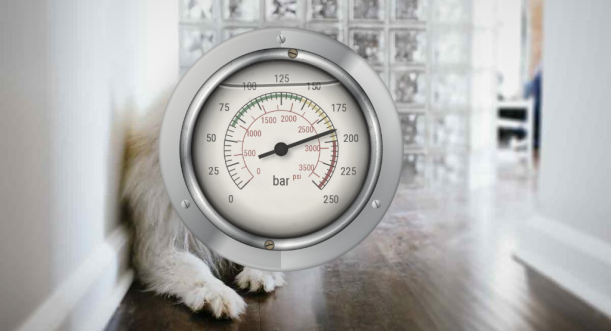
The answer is 190 bar
